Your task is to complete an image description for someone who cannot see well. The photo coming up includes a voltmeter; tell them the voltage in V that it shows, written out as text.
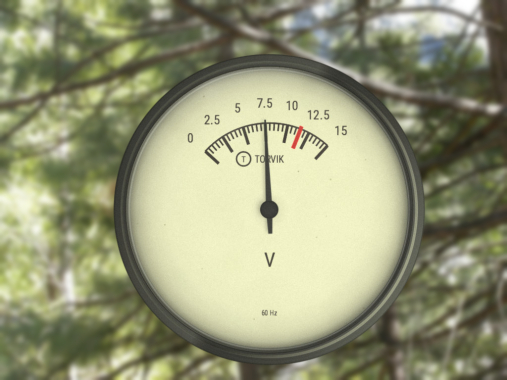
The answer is 7.5 V
